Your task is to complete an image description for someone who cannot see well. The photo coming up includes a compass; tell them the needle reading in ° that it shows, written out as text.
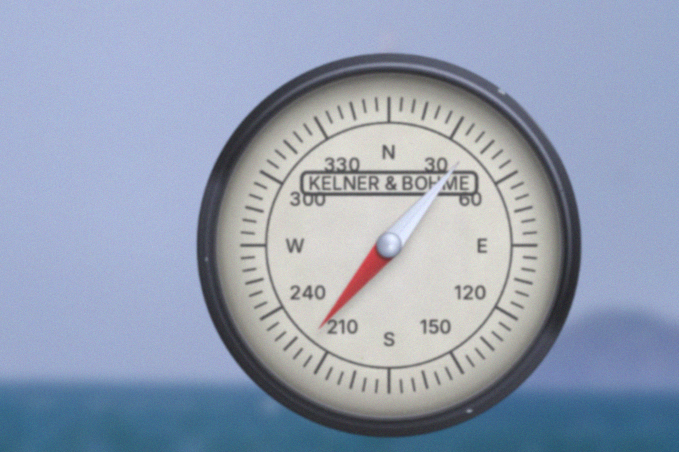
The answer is 220 °
